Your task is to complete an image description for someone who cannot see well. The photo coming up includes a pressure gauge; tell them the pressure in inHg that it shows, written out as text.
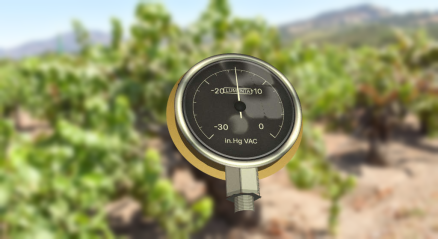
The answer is -15 inHg
